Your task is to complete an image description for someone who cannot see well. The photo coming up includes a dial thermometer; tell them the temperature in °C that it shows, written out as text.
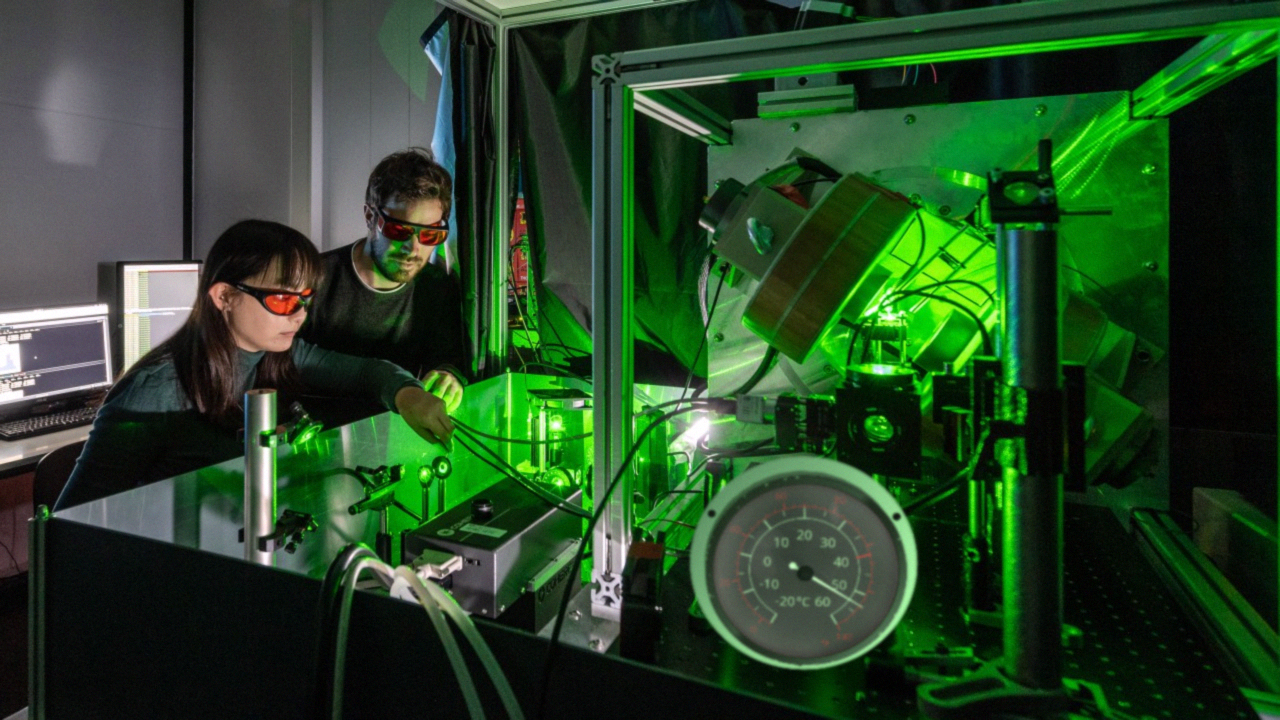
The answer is 52.5 °C
